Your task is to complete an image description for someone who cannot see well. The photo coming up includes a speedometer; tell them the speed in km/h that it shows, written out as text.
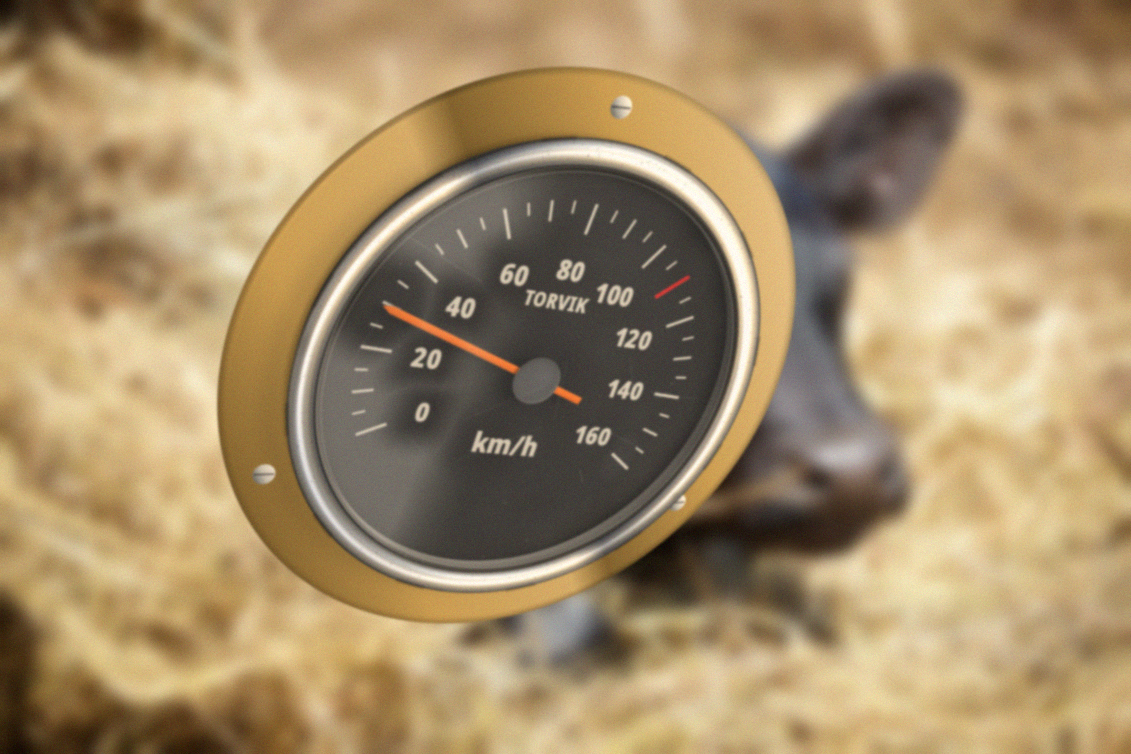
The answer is 30 km/h
